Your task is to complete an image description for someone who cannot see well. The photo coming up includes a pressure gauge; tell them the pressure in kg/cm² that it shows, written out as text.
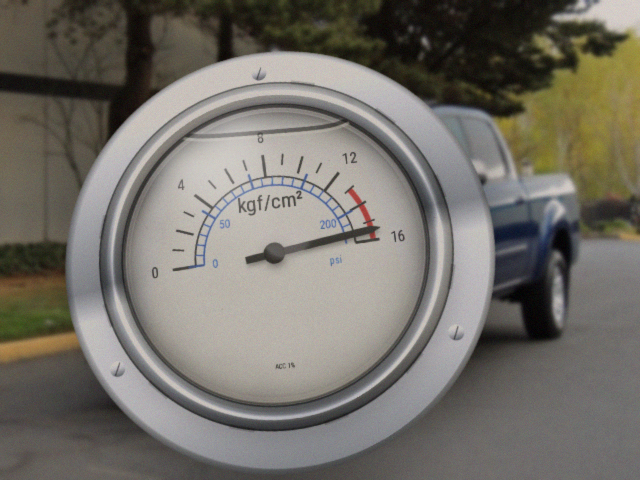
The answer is 15.5 kg/cm²
